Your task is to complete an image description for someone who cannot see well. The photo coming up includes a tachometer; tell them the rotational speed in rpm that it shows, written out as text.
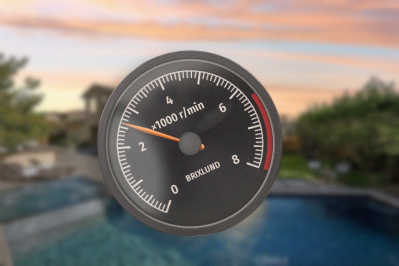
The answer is 2600 rpm
